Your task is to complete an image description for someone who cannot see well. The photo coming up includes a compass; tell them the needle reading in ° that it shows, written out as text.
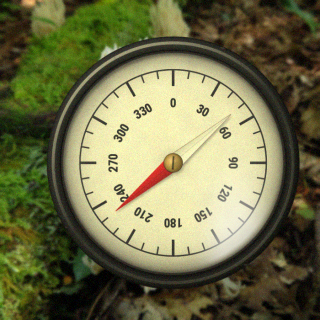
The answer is 230 °
